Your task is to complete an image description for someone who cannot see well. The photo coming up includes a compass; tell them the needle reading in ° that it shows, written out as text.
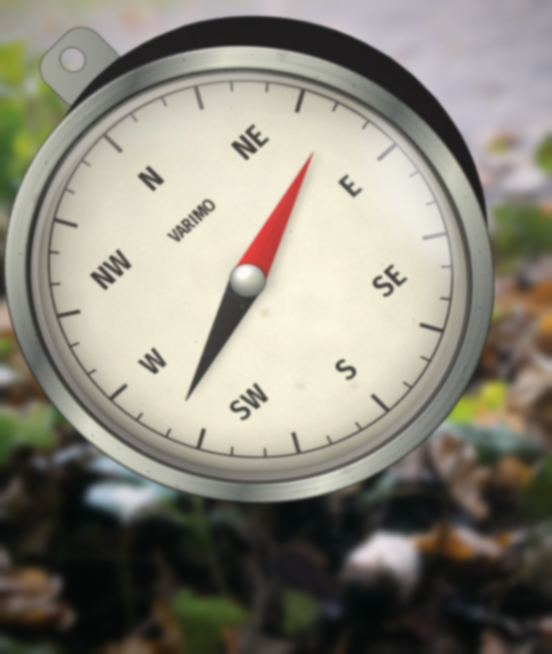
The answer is 70 °
